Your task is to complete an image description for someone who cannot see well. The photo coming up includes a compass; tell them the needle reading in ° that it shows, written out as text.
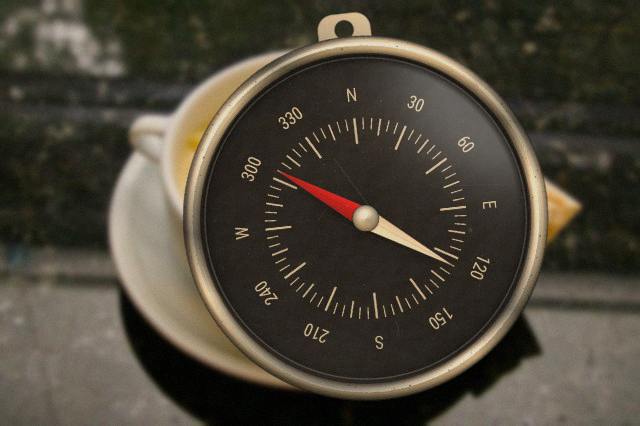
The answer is 305 °
